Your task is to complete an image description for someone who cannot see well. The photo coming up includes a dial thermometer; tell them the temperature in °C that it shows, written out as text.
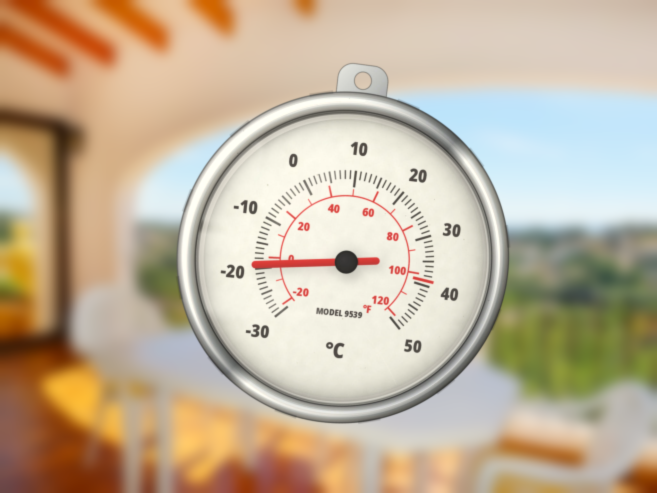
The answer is -19 °C
